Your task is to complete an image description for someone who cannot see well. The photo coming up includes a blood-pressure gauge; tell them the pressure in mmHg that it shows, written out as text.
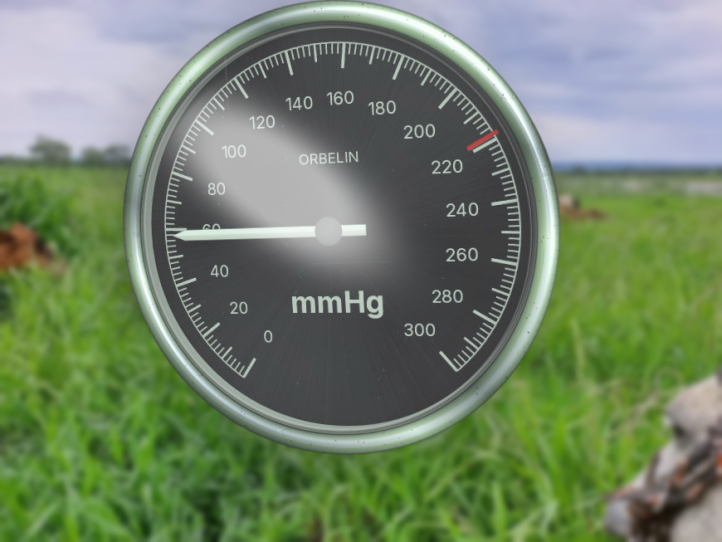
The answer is 58 mmHg
